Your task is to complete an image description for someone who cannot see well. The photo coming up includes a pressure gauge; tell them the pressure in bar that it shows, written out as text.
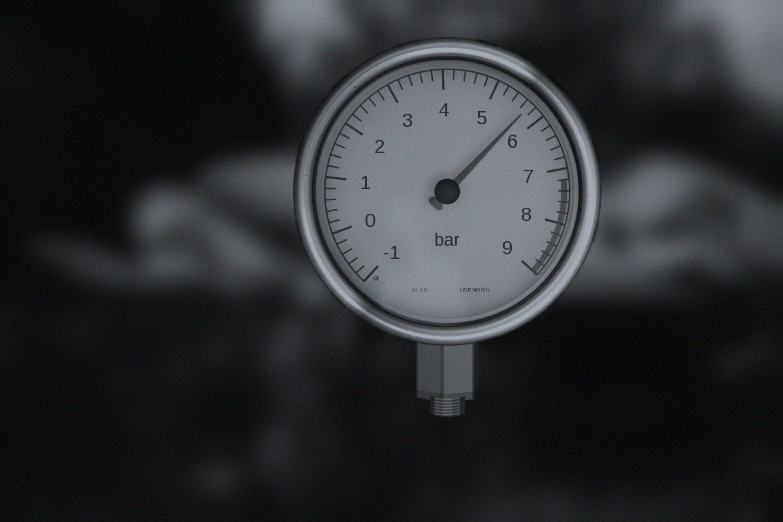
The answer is 5.7 bar
